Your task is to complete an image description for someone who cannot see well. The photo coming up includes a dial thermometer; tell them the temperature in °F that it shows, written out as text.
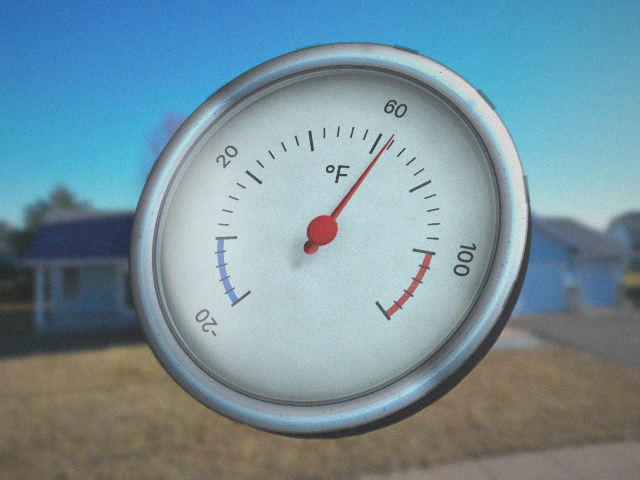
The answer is 64 °F
